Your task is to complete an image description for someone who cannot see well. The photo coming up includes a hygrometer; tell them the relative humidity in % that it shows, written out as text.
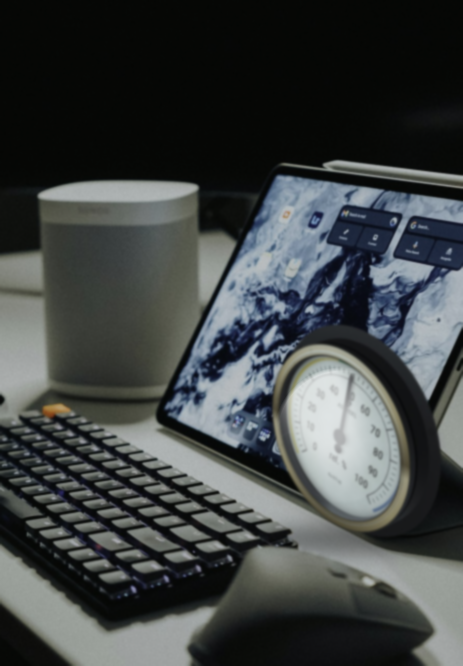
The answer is 50 %
